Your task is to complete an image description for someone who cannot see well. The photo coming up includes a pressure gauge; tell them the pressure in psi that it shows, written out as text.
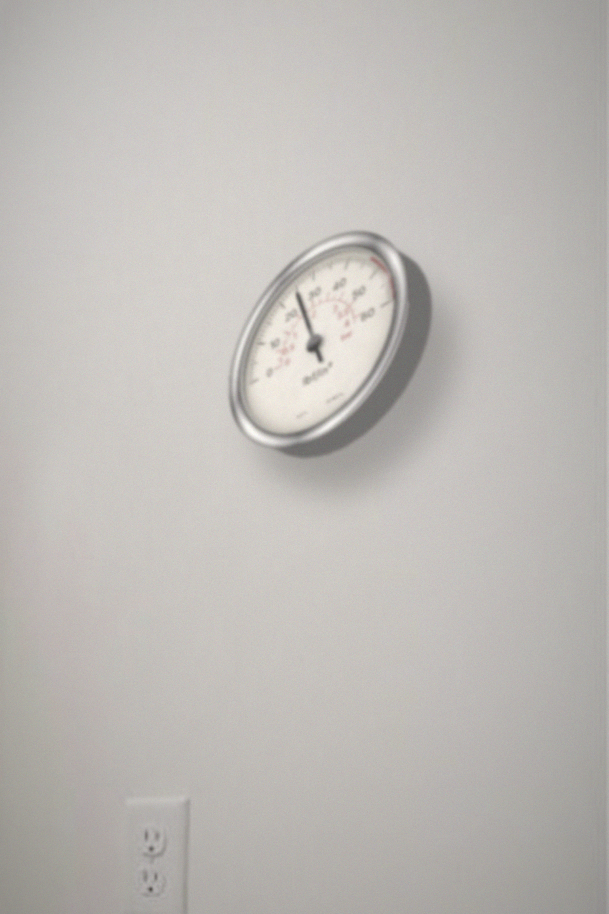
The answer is 25 psi
